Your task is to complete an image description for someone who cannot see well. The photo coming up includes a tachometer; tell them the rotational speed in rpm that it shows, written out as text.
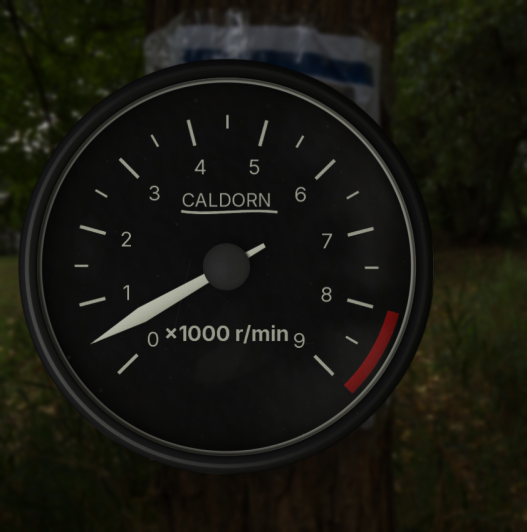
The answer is 500 rpm
